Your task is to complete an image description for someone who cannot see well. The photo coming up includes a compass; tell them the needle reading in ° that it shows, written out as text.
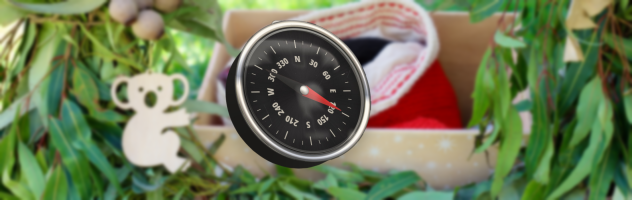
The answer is 120 °
